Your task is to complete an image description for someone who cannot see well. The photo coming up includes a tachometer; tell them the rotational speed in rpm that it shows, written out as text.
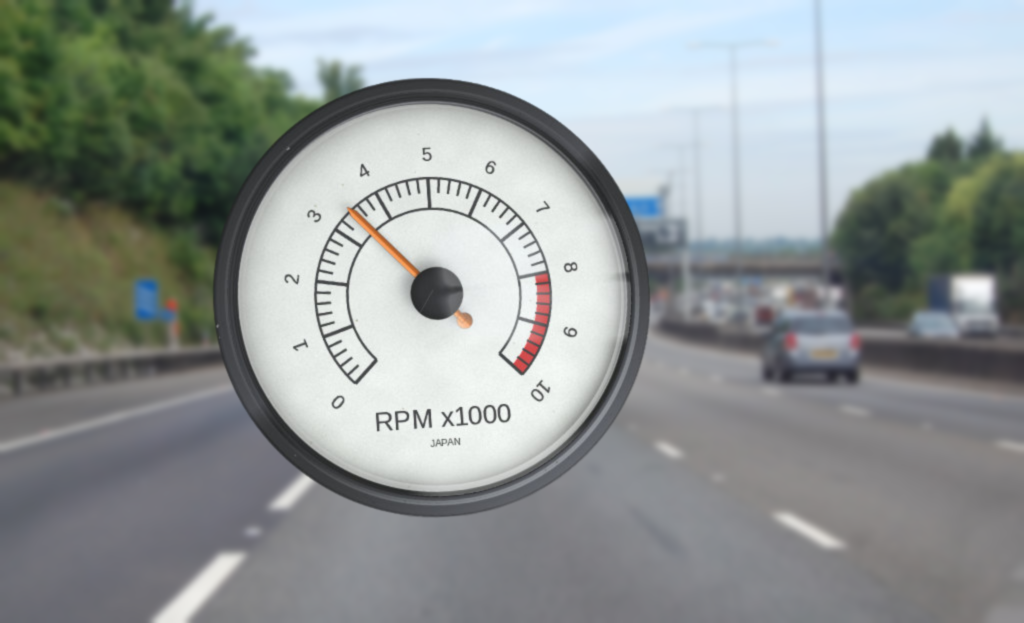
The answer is 3400 rpm
